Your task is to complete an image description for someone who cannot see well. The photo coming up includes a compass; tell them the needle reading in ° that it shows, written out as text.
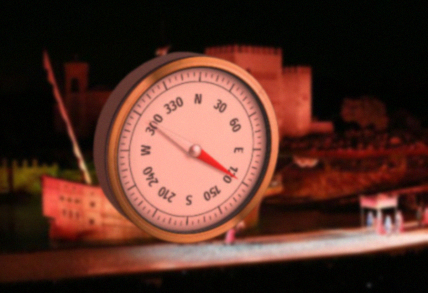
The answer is 120 °
